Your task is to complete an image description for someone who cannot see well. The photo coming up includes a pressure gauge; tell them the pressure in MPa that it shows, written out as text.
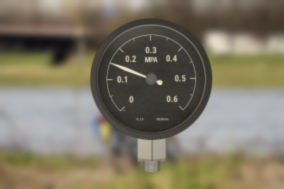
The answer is 0.15 MPa
